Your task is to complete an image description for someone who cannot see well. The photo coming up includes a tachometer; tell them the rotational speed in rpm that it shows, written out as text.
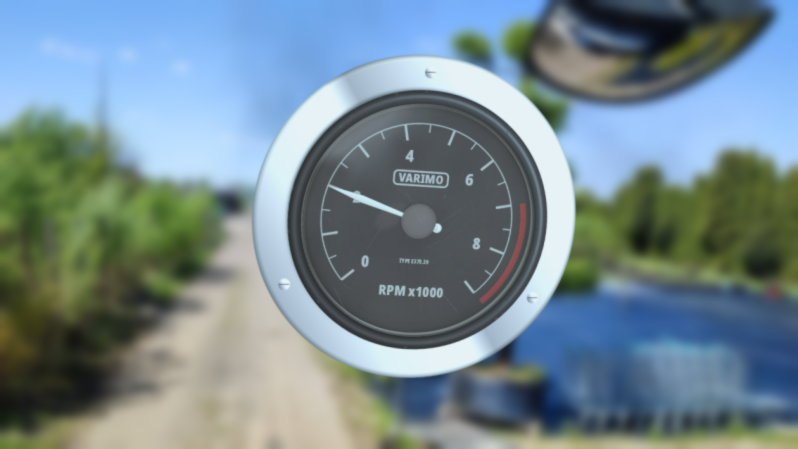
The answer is 2000 rpm
